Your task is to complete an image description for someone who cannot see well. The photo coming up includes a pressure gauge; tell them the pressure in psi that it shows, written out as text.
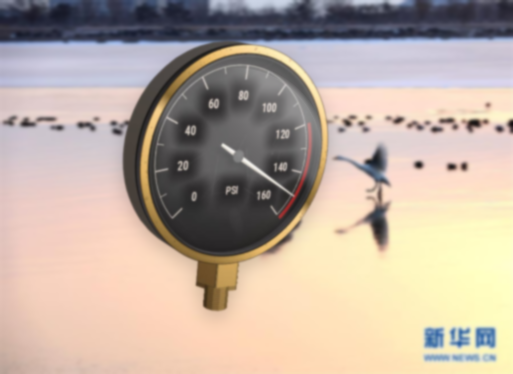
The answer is 150 psi
